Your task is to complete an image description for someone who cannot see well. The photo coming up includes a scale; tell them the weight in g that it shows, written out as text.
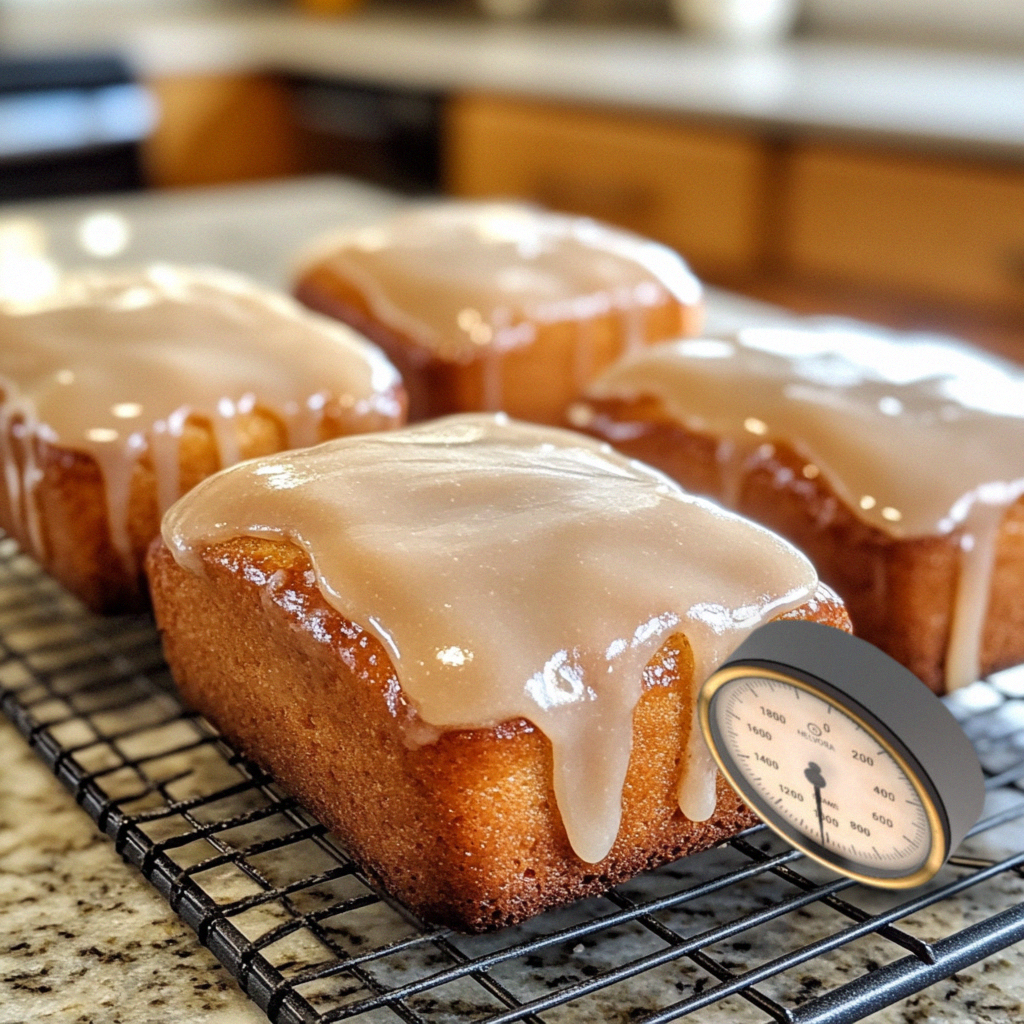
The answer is 1000 g
